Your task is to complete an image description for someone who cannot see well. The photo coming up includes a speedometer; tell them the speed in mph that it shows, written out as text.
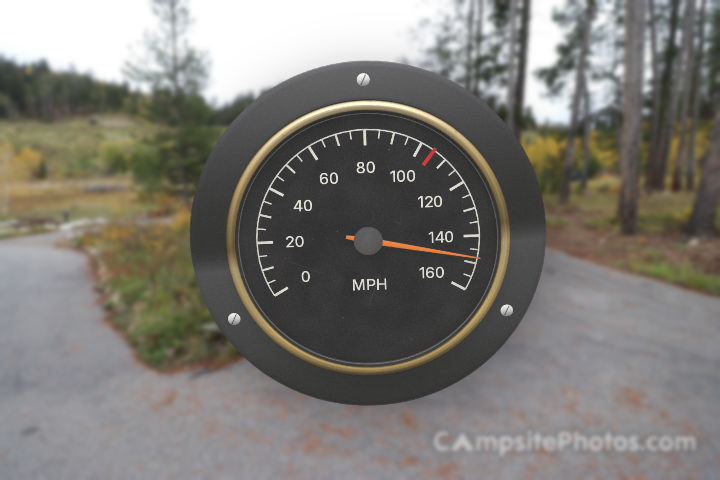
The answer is 147.5 mph
